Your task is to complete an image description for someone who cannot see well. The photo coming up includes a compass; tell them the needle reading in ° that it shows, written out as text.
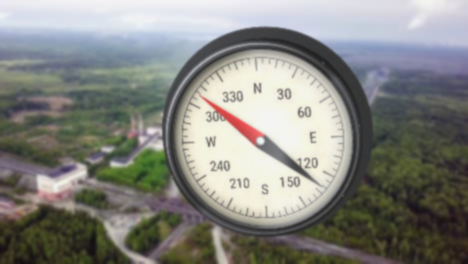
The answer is 310 °
